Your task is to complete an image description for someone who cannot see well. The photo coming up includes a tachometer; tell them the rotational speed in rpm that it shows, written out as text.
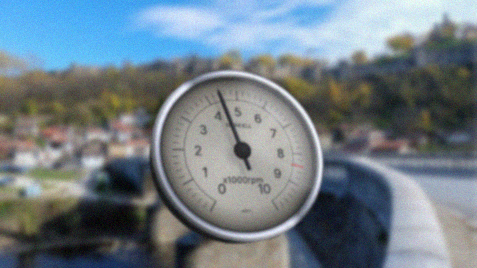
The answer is 4400 rpm
